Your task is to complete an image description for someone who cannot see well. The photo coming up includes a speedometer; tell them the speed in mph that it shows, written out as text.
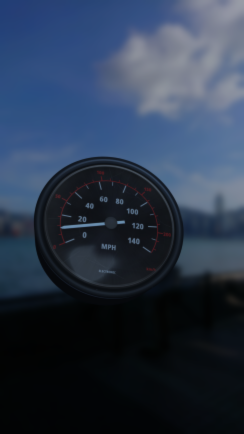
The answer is 10 mph
